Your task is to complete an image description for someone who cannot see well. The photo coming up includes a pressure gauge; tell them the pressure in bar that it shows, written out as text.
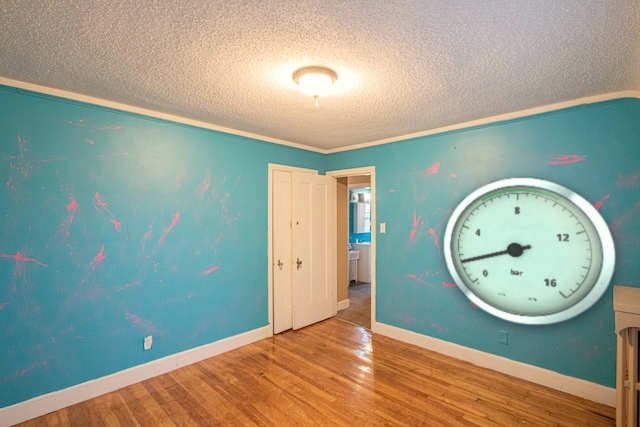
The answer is 1.5 bar
